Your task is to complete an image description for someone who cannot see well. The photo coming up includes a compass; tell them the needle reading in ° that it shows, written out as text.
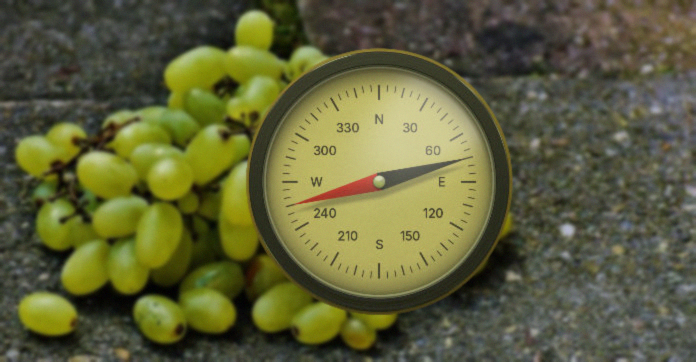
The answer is 255 °
